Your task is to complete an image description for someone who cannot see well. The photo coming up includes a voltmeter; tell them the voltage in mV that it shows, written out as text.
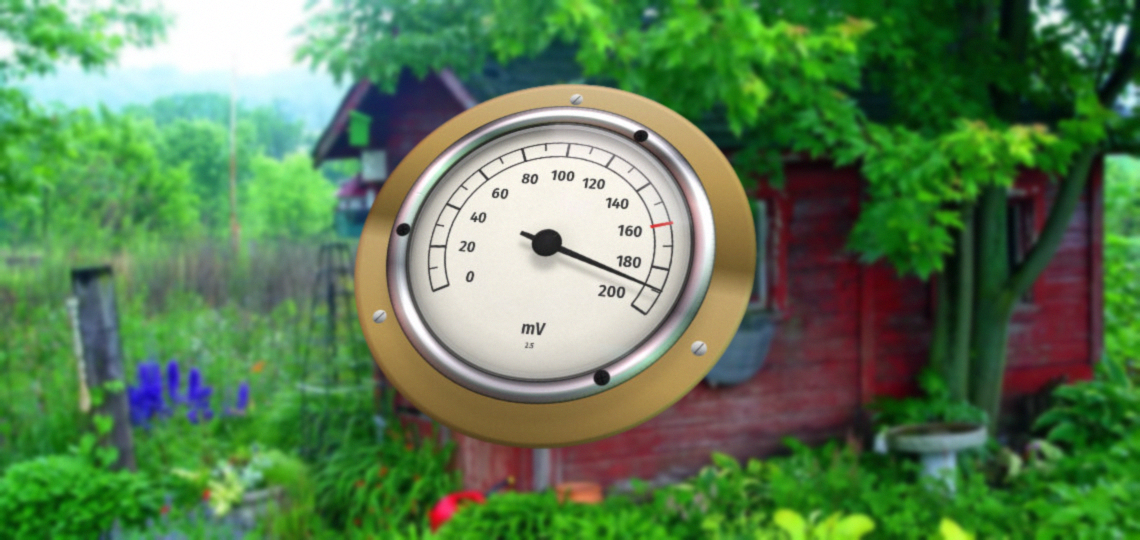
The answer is 190 mV
